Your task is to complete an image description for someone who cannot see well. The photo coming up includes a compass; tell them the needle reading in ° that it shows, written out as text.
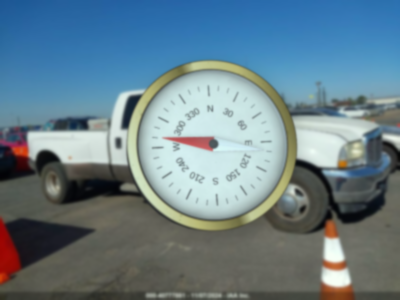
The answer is 280 °
